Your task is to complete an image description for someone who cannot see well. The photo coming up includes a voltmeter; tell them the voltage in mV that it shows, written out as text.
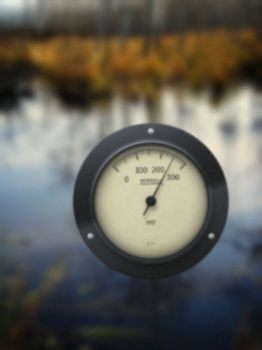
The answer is 250 mV
